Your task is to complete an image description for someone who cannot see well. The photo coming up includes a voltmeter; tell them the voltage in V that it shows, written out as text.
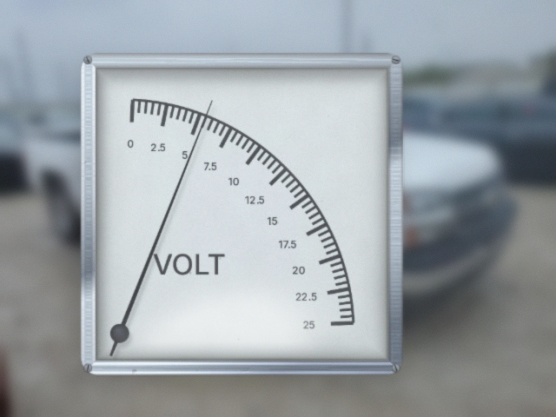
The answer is 5.5 V
